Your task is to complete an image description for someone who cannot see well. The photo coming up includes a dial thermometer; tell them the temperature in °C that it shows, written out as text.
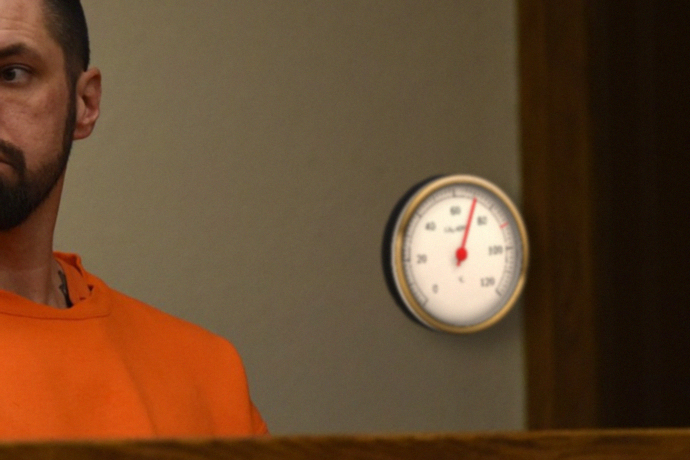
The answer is 70 °C
